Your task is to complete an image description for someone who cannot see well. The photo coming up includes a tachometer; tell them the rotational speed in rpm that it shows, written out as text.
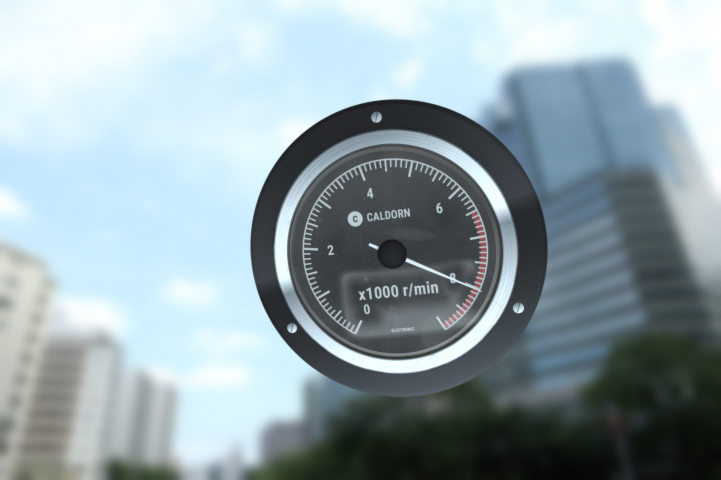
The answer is 8000 rpm
